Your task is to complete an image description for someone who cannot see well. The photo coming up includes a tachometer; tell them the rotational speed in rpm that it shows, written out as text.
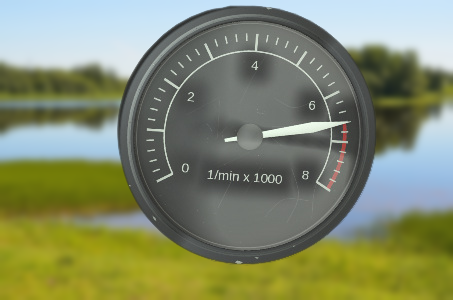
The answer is 6600 rpm
